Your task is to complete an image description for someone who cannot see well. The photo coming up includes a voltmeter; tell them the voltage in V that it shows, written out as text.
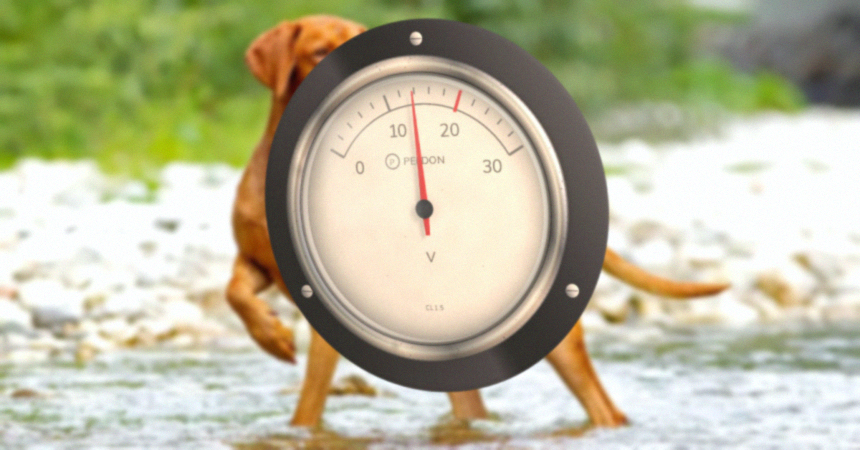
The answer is 14 V
